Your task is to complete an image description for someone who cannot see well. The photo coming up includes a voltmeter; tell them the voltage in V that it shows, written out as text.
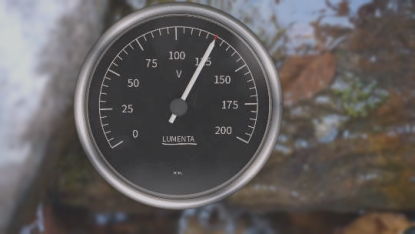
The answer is 125 V
